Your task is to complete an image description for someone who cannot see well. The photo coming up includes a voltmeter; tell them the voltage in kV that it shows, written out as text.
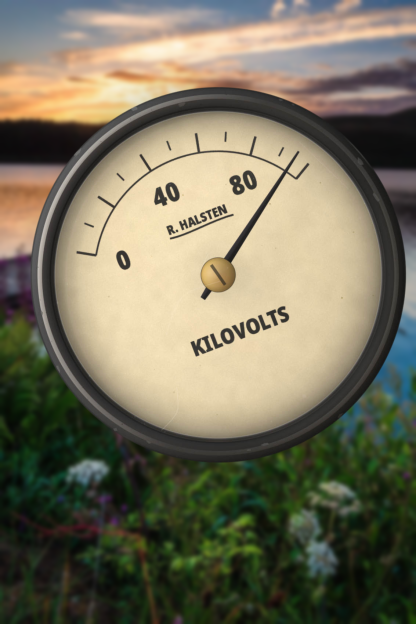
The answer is 95 kV
